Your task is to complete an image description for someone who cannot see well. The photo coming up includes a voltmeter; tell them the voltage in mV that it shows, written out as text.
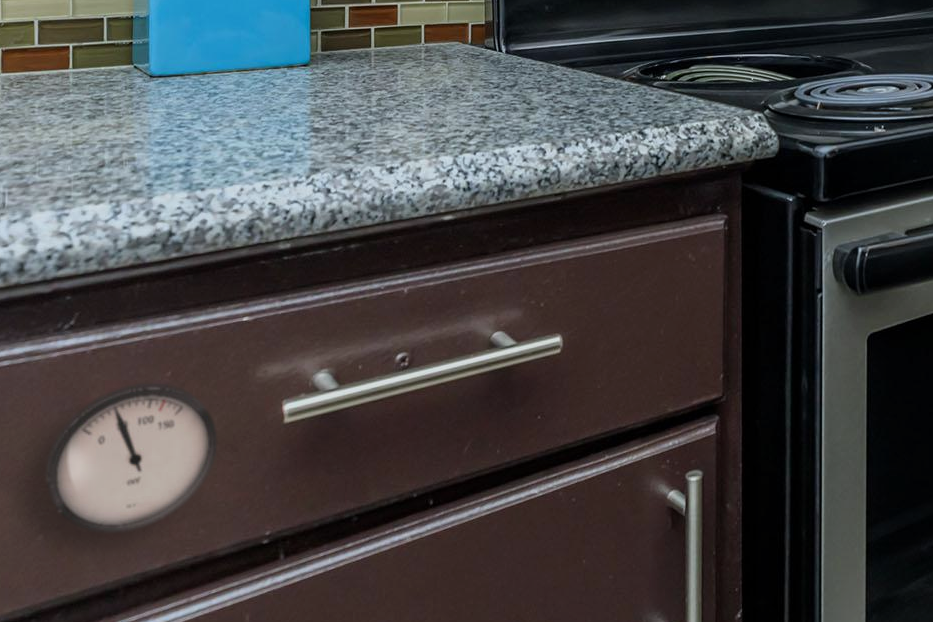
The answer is 50 mV
